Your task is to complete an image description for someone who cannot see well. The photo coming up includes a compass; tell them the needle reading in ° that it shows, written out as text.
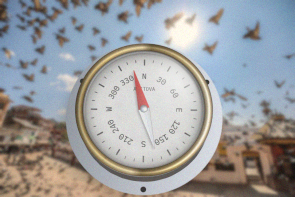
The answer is 345 °
